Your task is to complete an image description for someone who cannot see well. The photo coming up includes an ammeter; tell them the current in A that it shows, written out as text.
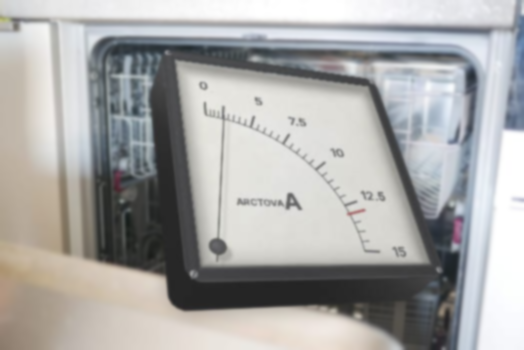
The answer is 2.5 A
